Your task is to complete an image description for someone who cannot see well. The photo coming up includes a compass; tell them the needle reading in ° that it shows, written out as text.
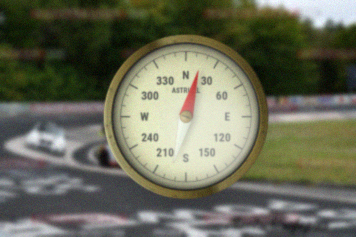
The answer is 15 °
